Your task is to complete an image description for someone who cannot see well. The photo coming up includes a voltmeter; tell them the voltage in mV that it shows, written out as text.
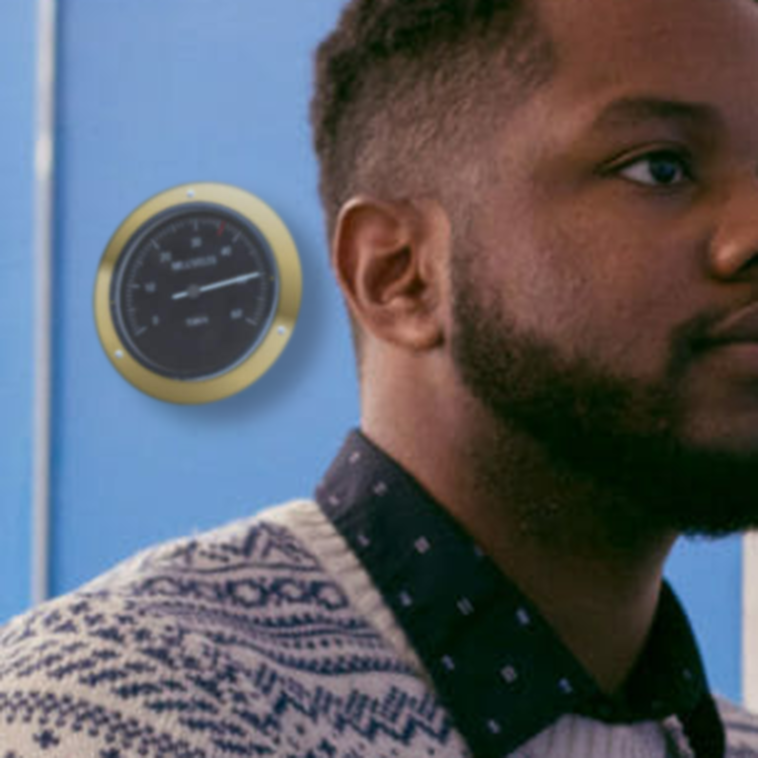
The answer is 50 mV
